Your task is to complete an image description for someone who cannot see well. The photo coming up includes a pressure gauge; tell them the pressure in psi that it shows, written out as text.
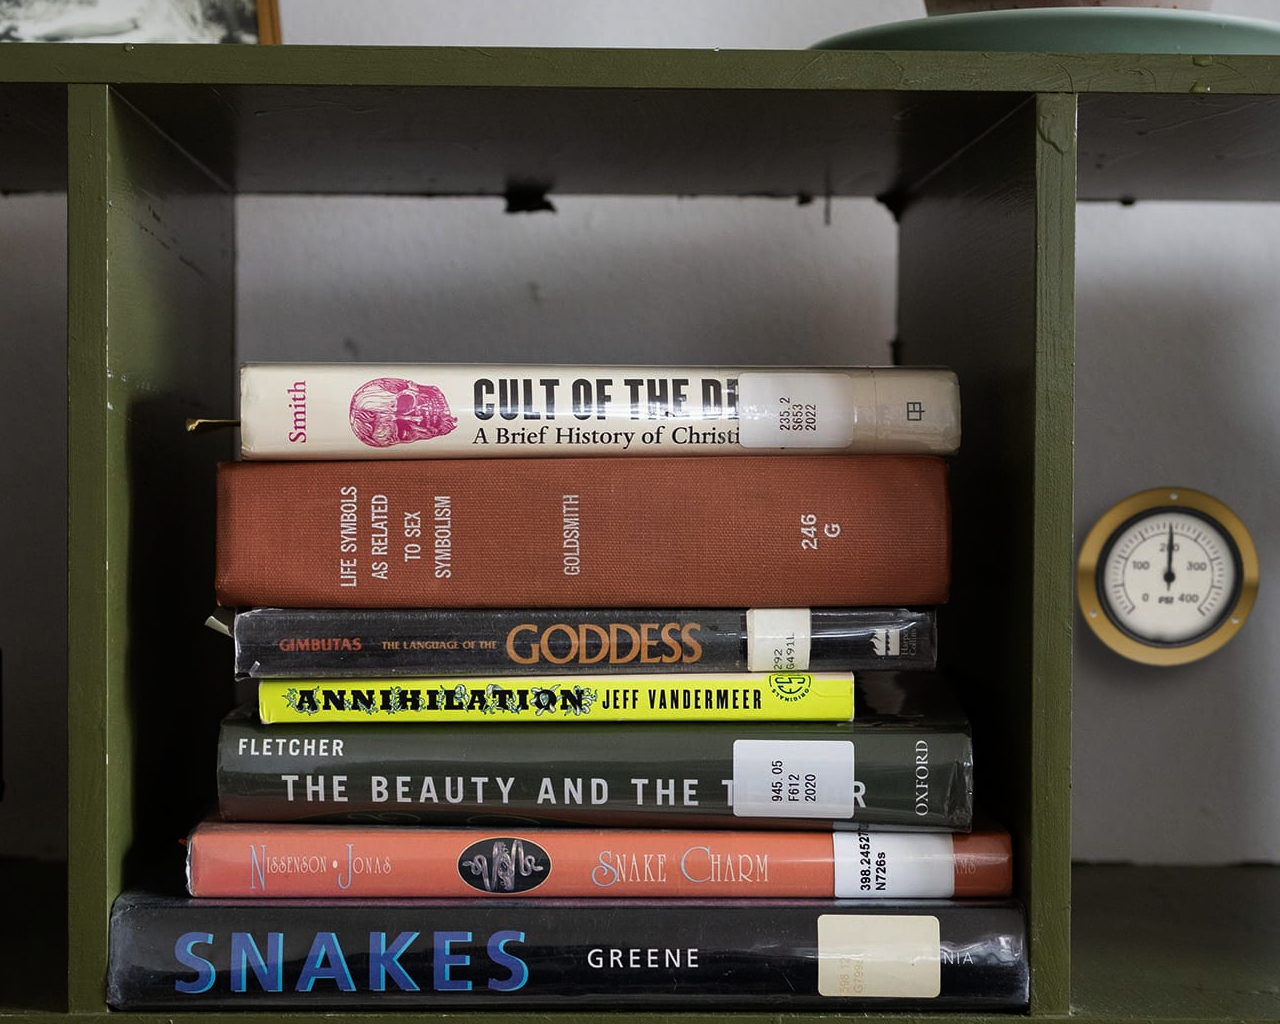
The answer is 200 psi
